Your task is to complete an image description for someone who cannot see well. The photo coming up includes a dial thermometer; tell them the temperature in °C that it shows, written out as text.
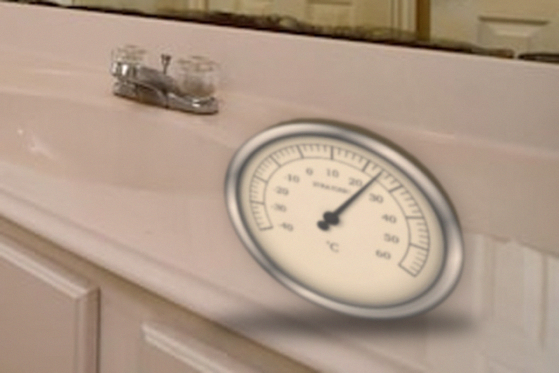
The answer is 24 °C
